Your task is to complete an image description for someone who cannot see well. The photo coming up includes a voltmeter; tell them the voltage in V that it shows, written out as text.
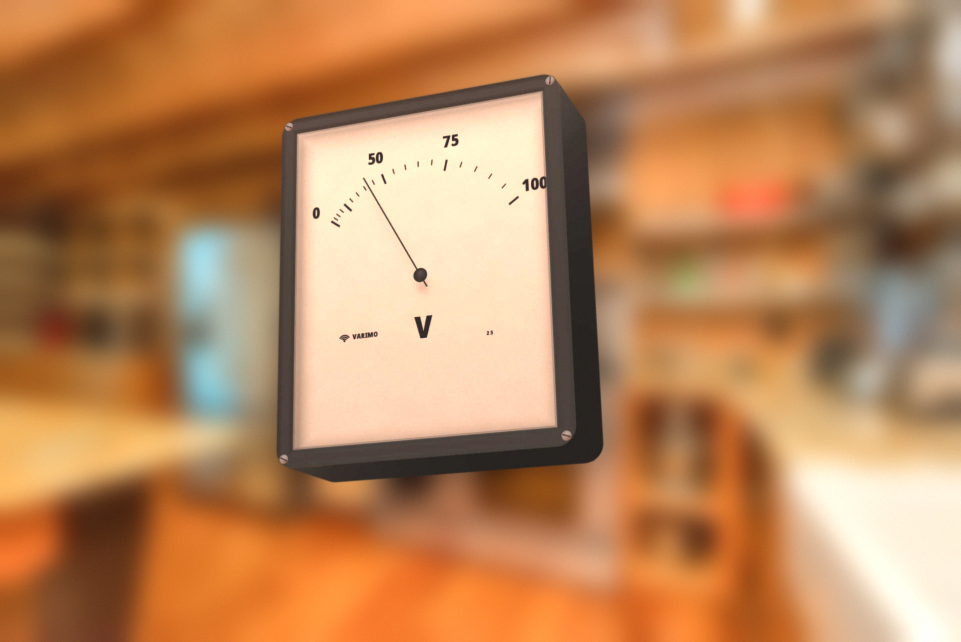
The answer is 42.5 V
